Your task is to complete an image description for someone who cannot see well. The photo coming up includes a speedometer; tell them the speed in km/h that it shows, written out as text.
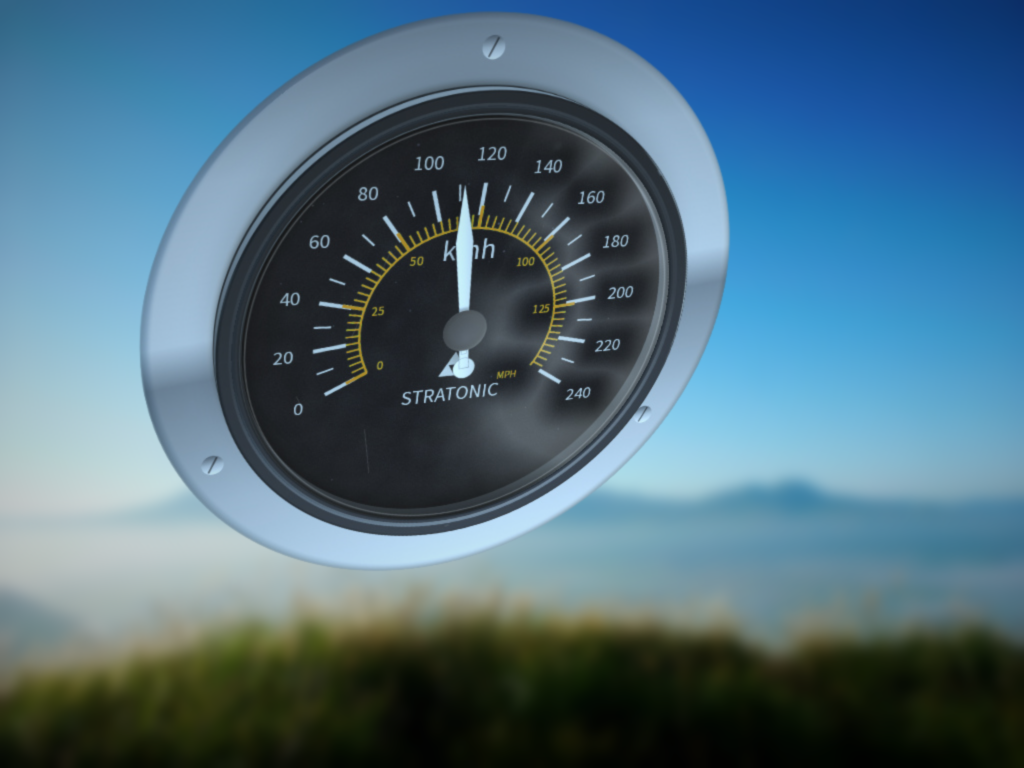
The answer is 110 km/h
